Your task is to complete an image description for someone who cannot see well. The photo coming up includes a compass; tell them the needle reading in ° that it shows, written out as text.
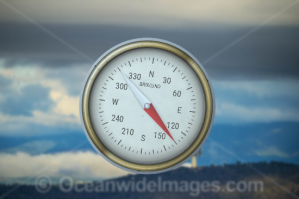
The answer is 135 °
